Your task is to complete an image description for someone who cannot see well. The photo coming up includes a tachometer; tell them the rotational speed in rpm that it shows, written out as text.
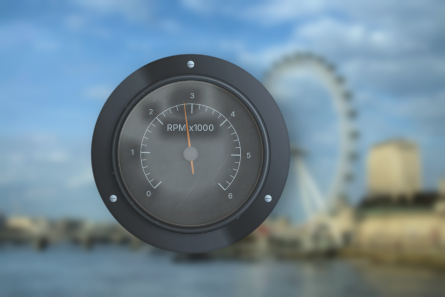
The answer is 2800 rpm
